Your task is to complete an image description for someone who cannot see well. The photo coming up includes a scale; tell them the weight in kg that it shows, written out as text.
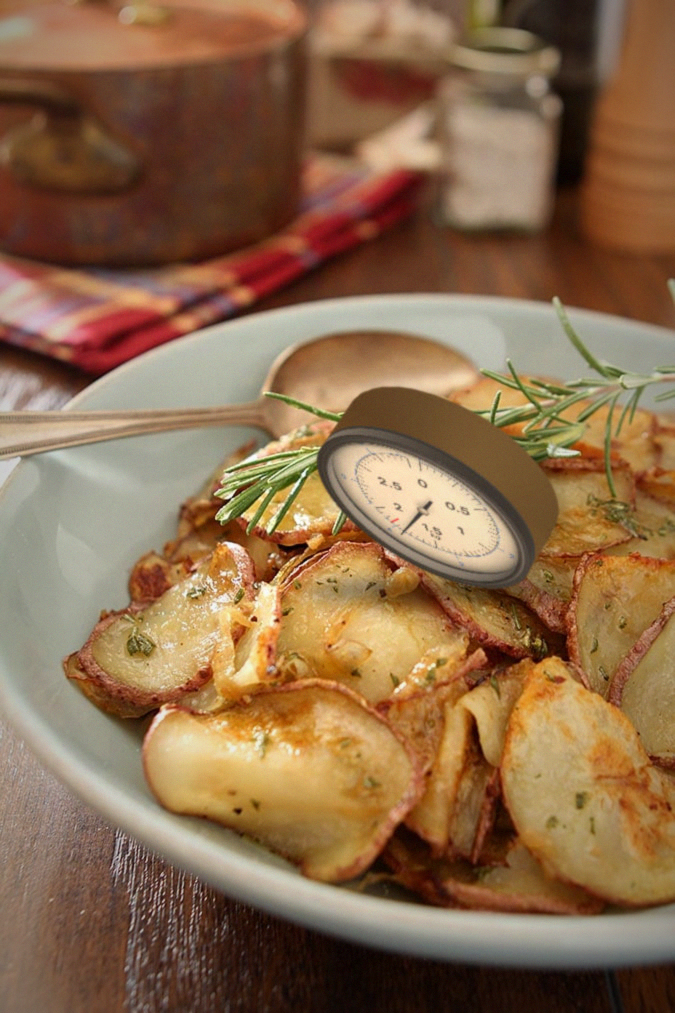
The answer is 1.75 kg
